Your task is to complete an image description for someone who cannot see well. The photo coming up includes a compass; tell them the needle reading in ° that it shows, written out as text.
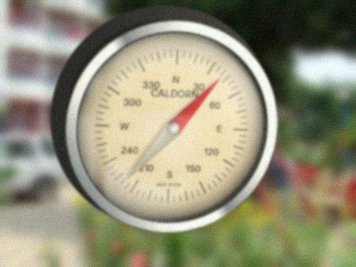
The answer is 40 °
